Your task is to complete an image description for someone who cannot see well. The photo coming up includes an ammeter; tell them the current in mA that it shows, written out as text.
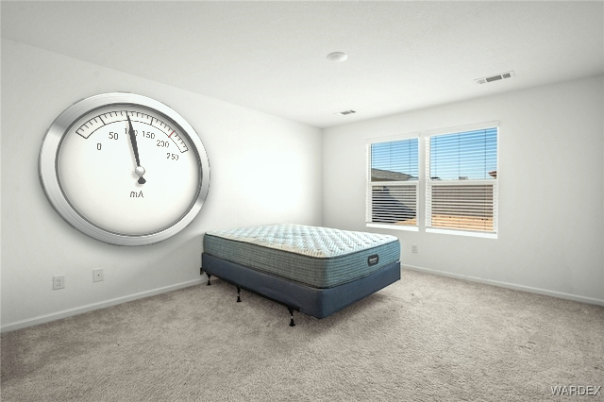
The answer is 100 mA
